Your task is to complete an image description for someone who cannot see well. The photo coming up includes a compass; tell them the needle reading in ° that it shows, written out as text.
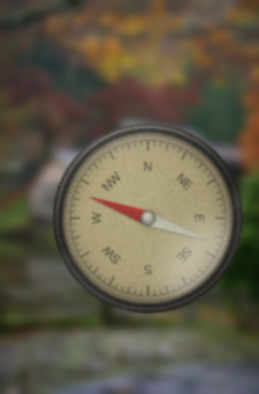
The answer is 290 °
